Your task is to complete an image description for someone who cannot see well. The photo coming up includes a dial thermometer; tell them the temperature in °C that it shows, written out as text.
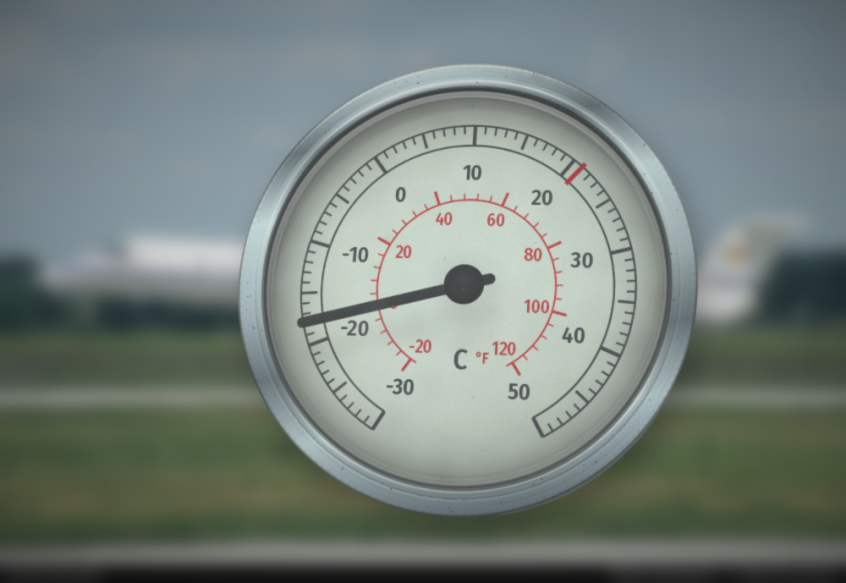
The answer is -18 °C
